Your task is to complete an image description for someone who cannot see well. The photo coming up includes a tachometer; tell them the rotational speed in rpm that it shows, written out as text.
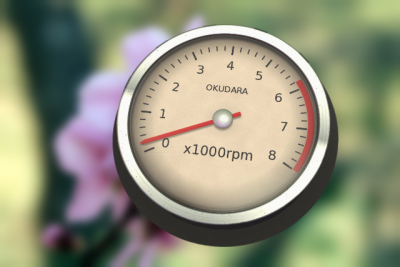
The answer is 200 rpm
